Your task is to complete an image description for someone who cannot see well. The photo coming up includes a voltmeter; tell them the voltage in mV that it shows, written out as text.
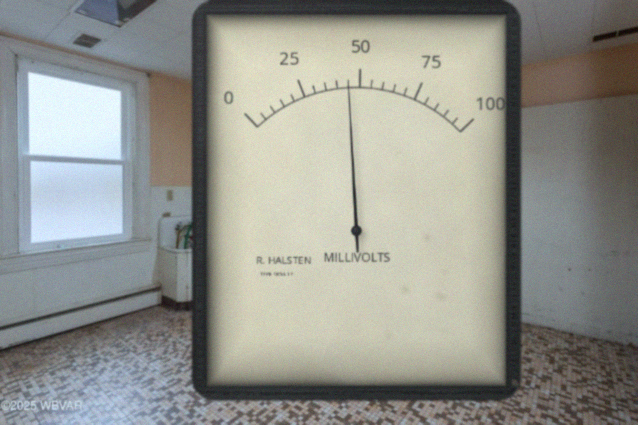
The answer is 45 mV
